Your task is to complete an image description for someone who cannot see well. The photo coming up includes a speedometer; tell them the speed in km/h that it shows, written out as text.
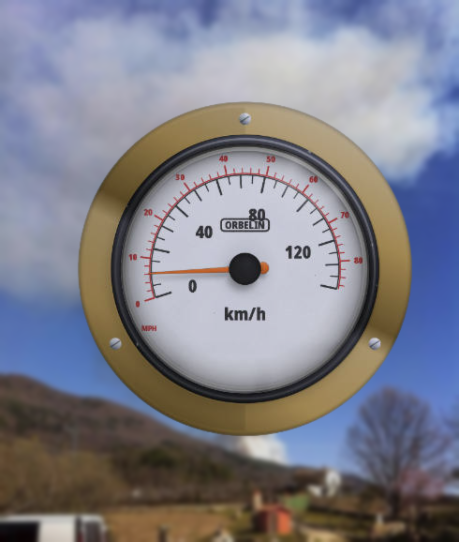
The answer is 10 km/h
